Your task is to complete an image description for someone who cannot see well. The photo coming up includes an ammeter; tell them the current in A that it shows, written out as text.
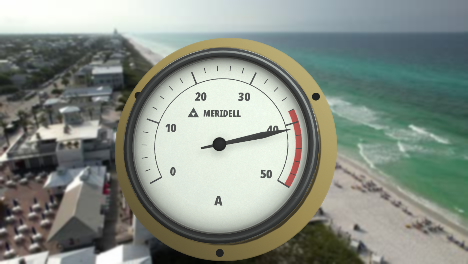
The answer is 41 A
